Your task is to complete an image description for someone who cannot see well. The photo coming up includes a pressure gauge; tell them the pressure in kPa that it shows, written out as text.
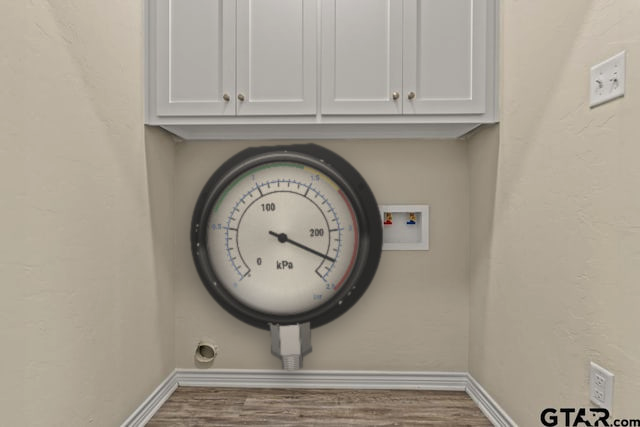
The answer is 230 kPa
